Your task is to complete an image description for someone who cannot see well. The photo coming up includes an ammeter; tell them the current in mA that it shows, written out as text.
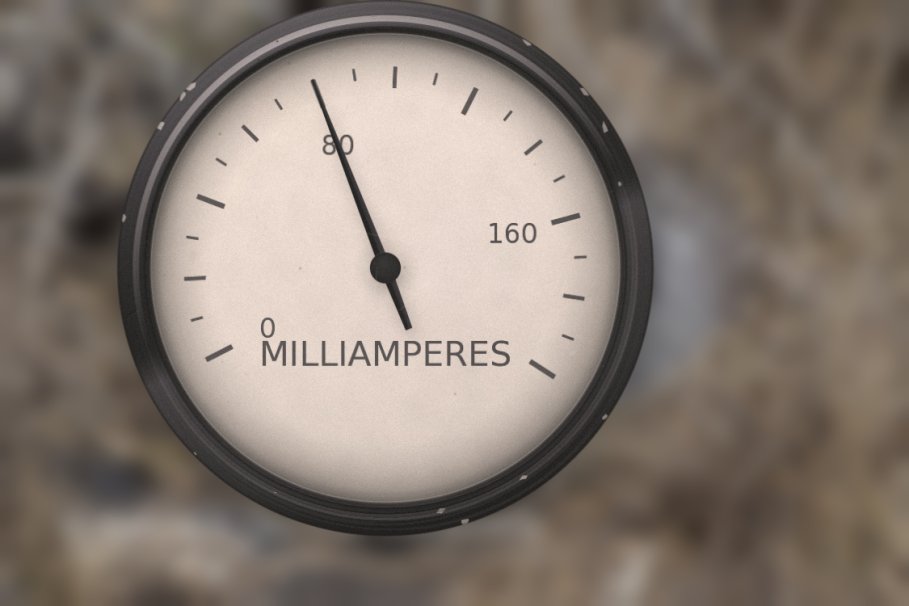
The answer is 80 mA
